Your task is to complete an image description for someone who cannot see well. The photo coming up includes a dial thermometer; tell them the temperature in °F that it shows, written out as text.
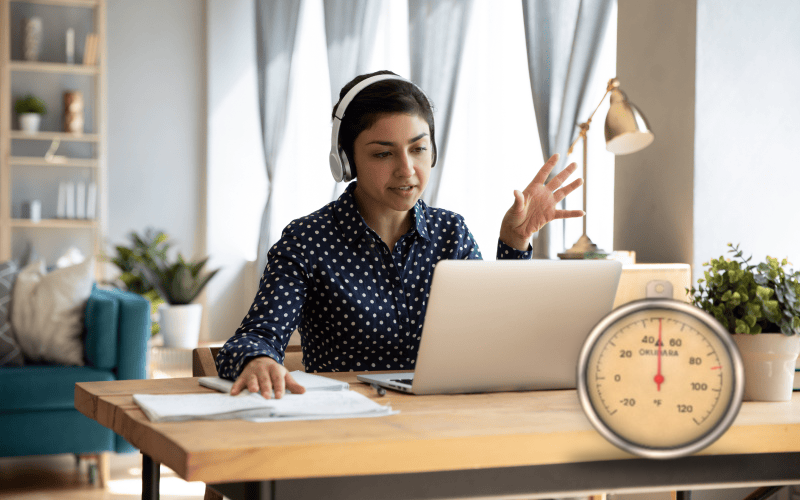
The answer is 48 °F
